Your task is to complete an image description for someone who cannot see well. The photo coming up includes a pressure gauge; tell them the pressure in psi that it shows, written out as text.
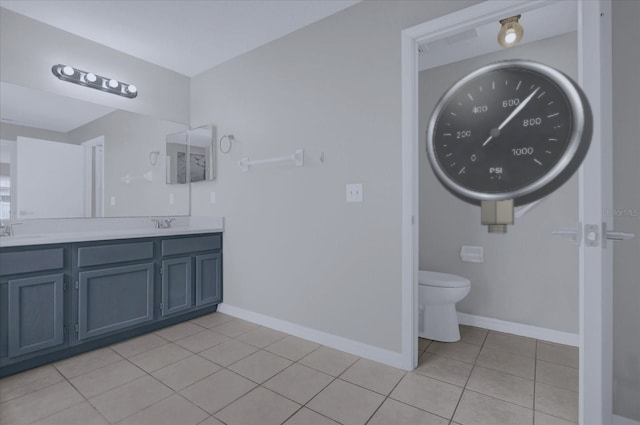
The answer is 675 psi
